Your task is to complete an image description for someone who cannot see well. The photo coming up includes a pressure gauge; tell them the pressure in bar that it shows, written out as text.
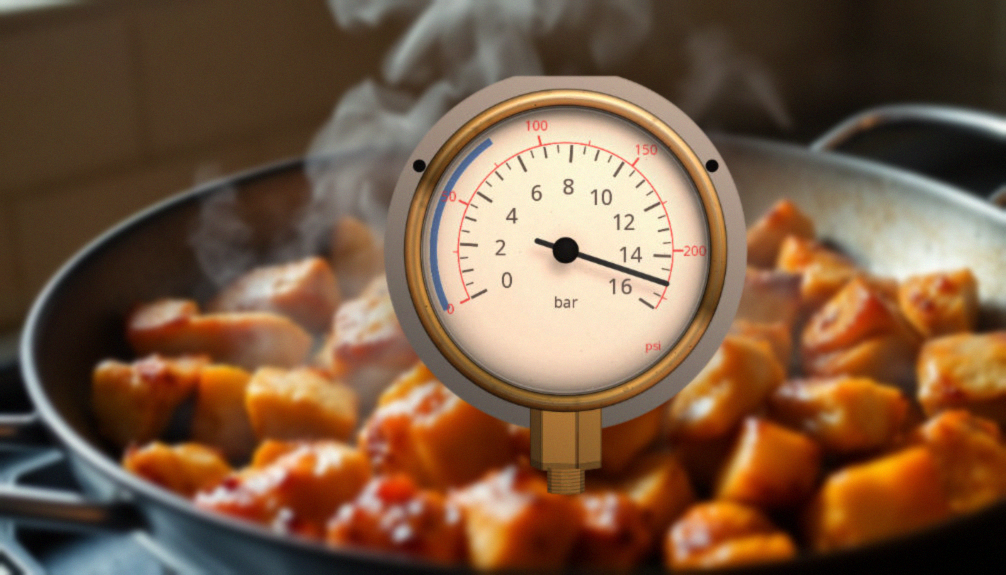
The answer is 15 bar
